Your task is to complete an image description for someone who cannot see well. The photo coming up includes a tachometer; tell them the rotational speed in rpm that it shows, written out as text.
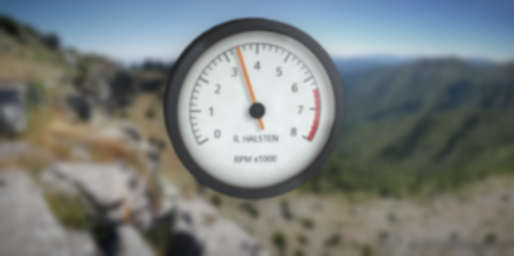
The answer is 3400 rpm
